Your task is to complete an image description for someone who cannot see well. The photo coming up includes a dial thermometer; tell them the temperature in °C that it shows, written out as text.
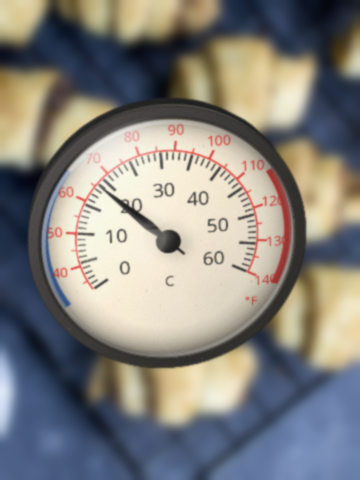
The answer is 19 °C
